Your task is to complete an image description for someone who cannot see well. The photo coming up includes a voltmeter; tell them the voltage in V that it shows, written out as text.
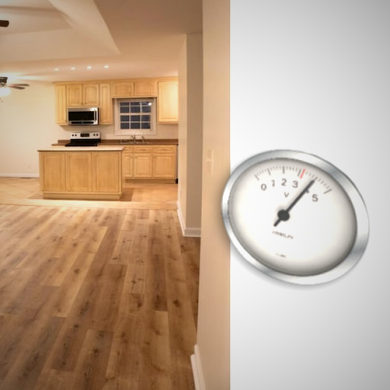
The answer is 4 V
